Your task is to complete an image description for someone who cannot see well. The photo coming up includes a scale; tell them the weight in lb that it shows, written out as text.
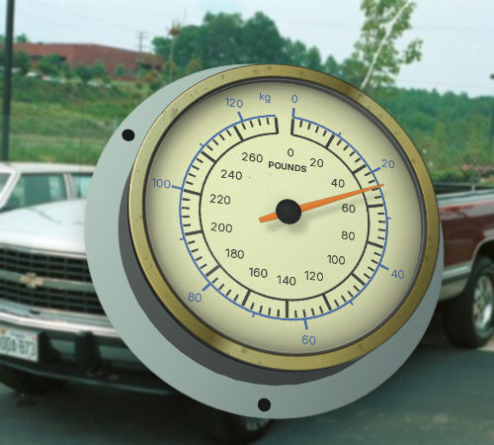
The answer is 52 lb
